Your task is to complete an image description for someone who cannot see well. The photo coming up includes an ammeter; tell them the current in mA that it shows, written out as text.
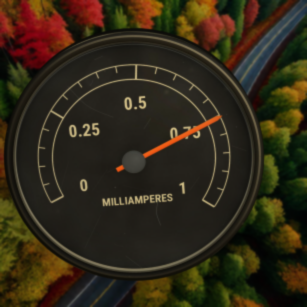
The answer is 0.75 mA
